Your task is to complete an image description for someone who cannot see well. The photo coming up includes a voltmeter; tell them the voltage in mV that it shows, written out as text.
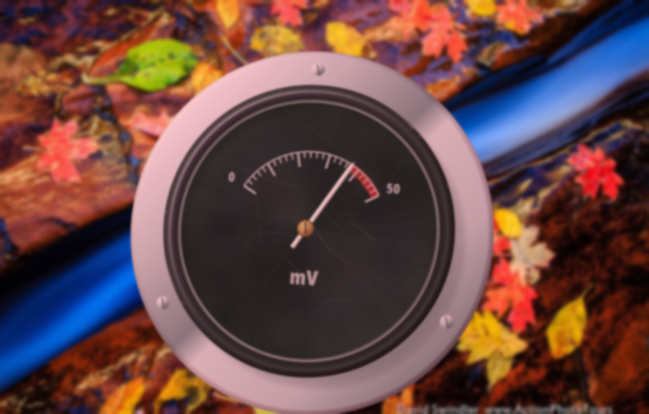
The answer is 38 mV
